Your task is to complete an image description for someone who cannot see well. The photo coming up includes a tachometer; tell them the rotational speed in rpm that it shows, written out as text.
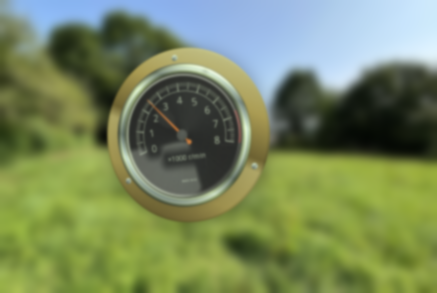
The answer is 2500 rpm
